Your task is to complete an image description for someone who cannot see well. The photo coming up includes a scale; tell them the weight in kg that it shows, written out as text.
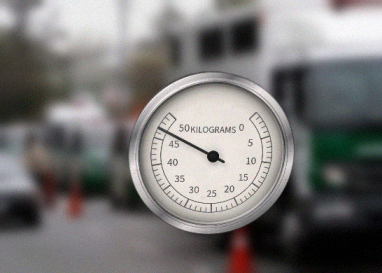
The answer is 47 kg
